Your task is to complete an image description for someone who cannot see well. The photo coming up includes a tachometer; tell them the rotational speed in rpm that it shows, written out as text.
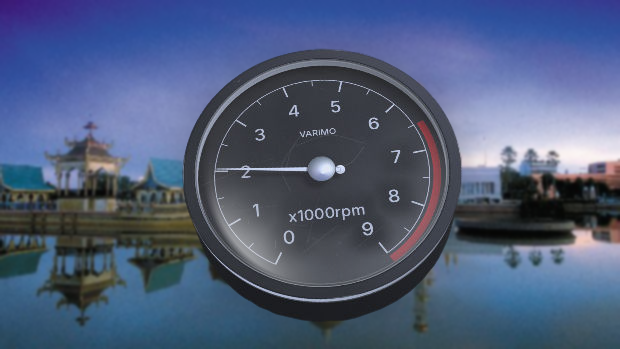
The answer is 2000 rpm
